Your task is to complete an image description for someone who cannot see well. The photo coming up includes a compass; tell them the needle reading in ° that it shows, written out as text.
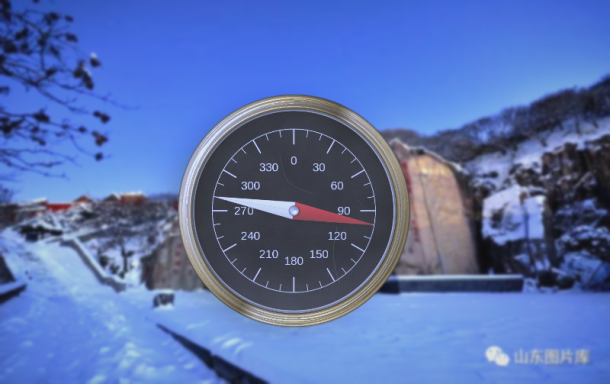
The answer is 100 °
